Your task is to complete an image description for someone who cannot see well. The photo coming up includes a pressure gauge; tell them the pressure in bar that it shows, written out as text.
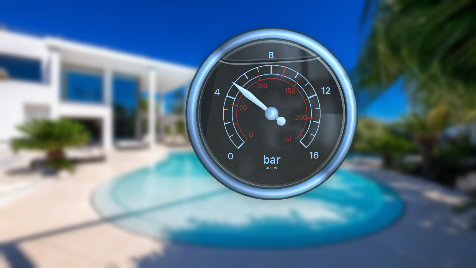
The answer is 5 bar
